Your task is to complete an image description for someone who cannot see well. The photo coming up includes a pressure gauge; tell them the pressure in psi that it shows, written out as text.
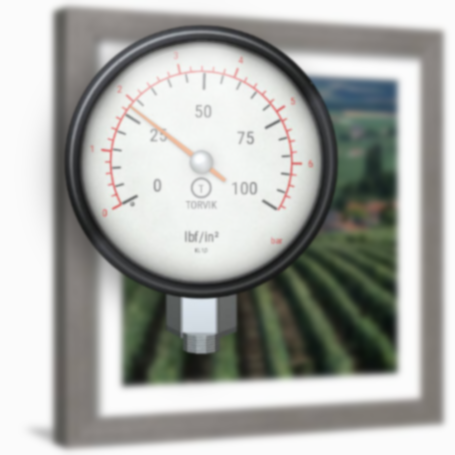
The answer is 27.5 psi
